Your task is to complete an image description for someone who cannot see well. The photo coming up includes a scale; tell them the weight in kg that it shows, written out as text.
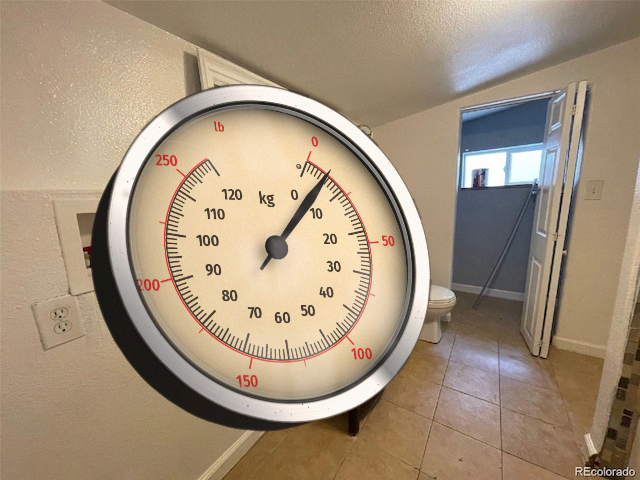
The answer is 5 kg
